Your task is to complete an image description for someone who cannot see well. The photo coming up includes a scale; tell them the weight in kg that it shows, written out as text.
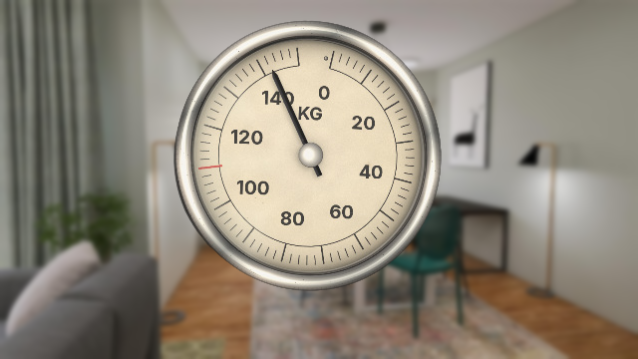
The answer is 142 kg
